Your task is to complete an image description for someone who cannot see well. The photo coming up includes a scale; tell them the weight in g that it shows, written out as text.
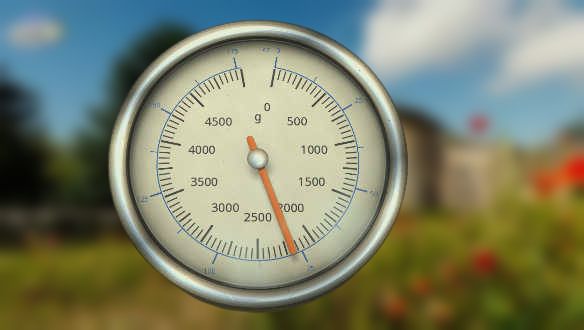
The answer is 2200 g
